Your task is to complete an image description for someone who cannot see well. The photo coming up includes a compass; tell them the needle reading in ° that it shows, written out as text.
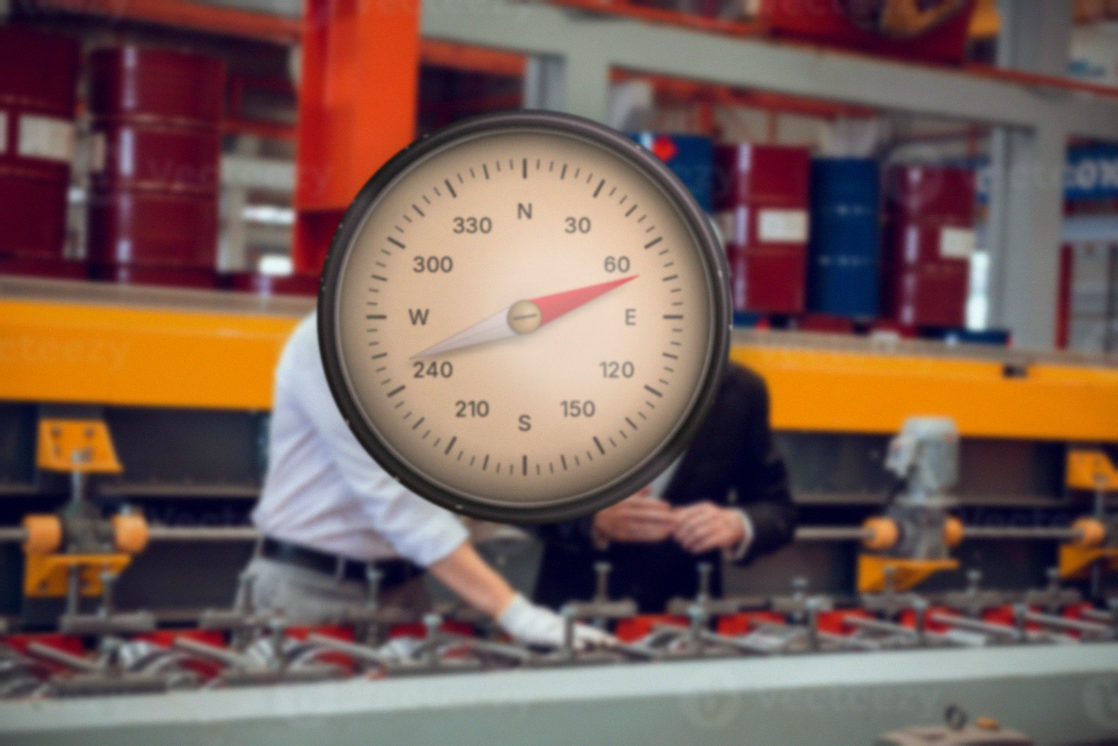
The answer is 70 °
